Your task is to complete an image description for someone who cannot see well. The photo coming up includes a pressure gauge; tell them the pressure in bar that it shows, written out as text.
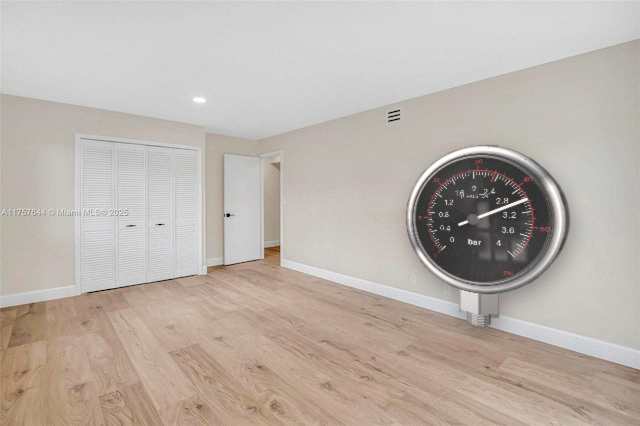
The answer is 3 bar
